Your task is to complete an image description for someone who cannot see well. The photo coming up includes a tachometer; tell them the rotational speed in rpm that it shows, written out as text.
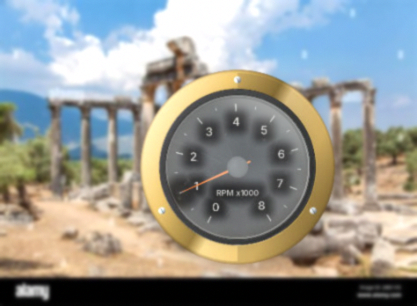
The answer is 1000 rpm
